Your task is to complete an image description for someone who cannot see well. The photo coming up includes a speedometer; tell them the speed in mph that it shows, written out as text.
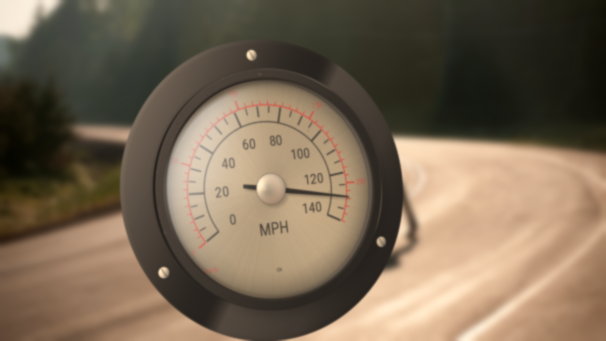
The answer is 130 mph
